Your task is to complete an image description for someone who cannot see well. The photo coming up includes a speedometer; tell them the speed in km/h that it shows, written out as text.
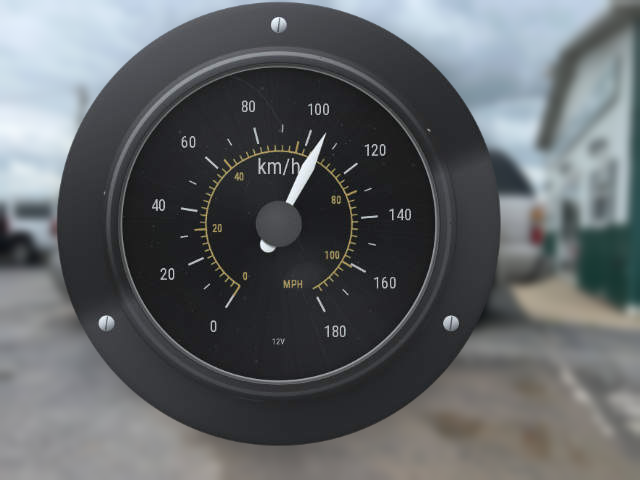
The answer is 105 km/h
